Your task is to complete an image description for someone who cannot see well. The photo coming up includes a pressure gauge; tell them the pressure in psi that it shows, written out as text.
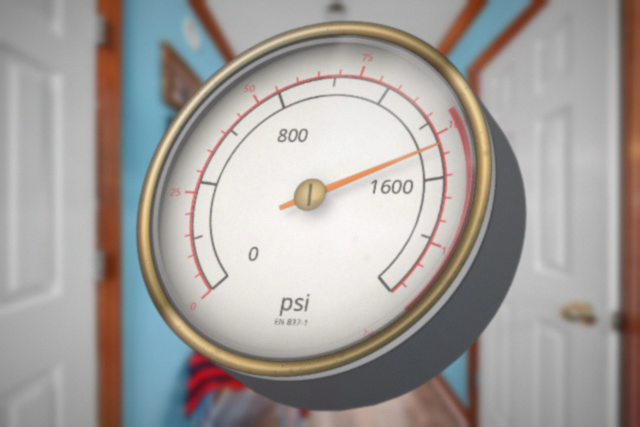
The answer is 1500 psi
